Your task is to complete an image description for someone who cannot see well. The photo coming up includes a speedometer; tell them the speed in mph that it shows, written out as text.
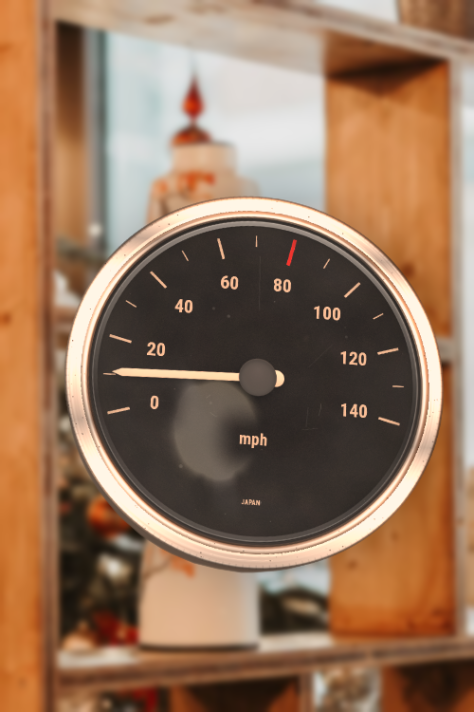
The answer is 10 mph
